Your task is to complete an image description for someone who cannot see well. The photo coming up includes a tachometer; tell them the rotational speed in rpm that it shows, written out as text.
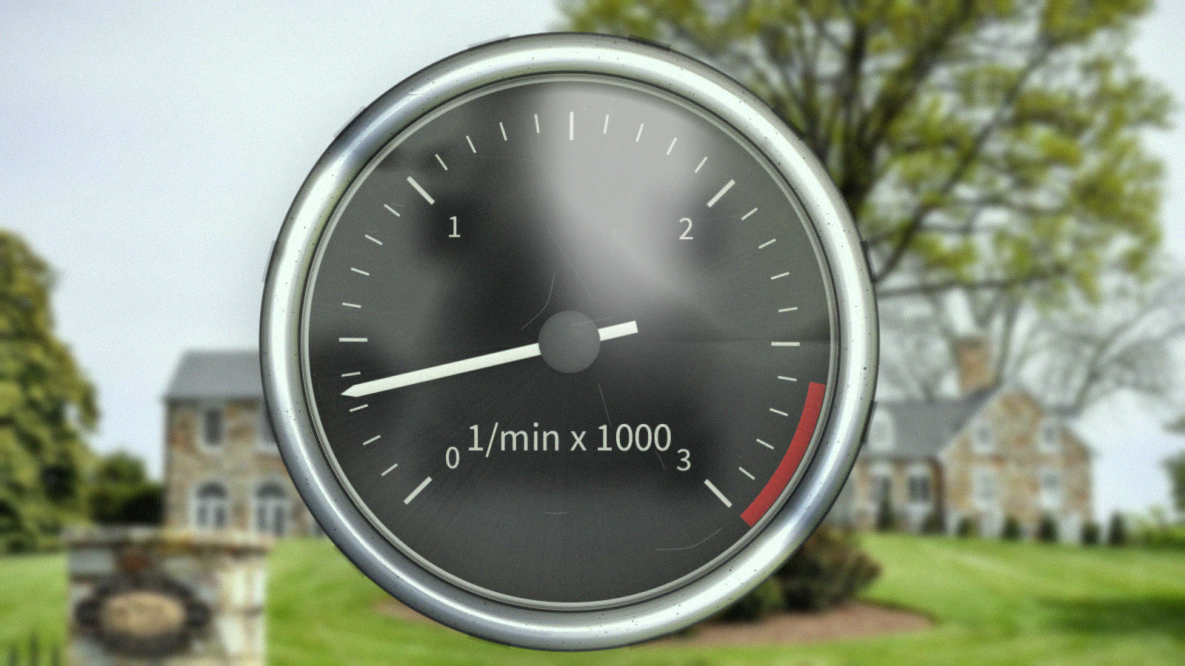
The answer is 350 rpm
